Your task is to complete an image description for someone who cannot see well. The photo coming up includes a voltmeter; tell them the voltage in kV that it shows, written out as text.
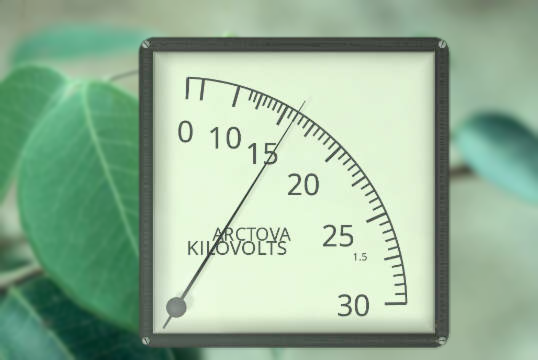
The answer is 16 kV
